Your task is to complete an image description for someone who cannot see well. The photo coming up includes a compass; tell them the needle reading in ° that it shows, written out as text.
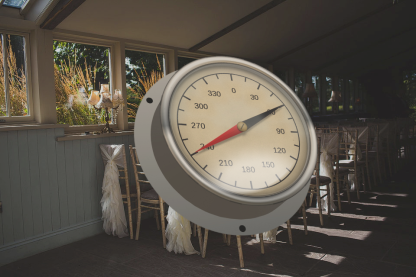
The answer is 240 °
